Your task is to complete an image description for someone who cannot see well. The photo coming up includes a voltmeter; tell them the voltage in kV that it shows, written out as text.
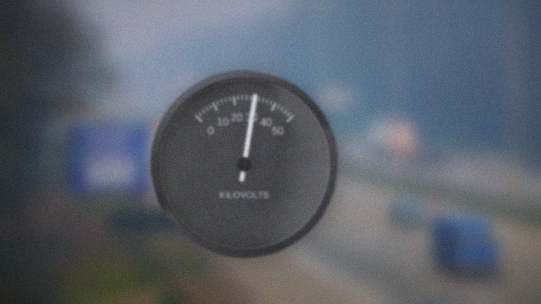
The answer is 30 kV
